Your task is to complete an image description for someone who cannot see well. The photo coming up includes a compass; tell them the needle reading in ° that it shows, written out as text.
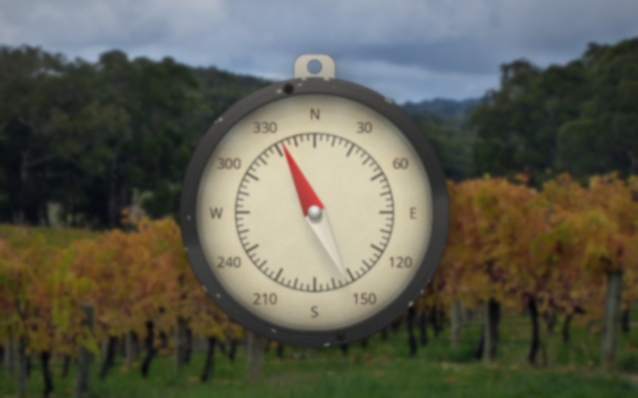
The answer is 335 °
